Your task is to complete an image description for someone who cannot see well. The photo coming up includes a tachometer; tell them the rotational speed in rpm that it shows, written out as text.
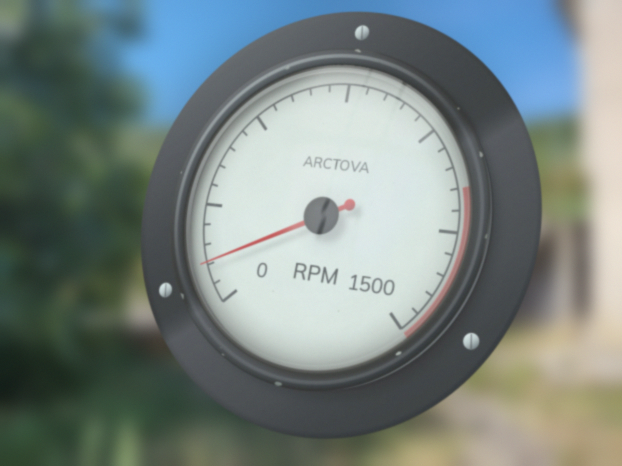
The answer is 100 rpm
